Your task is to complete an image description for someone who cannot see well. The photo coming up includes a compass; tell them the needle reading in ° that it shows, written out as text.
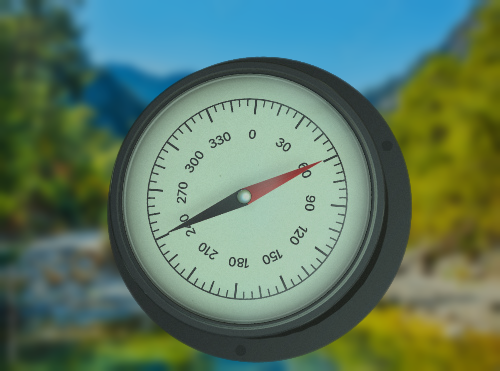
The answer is 60 °
